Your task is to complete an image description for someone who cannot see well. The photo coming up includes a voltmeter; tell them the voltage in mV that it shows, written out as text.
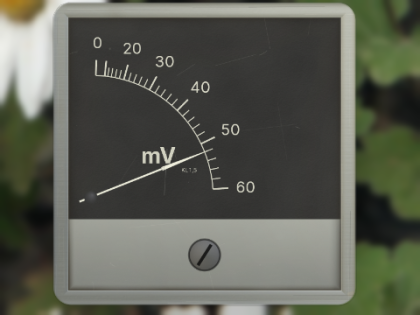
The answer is 52 mV
